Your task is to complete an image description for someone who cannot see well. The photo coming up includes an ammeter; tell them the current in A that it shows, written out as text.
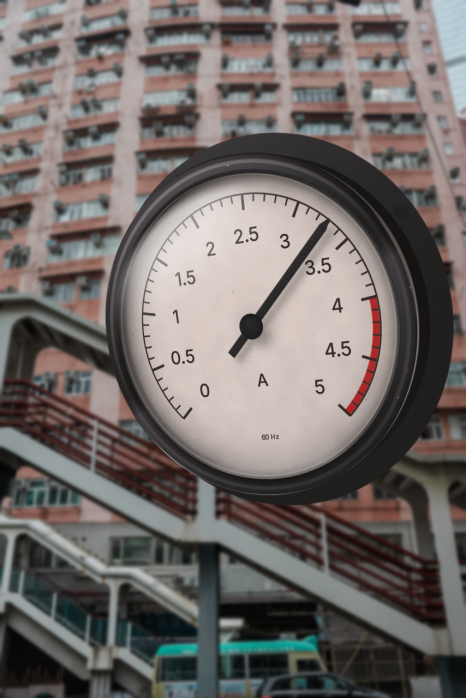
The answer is 3.3 A
